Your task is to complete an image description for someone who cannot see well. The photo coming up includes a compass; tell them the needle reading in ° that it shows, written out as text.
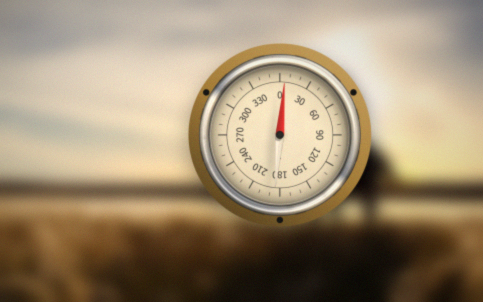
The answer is 5 °
